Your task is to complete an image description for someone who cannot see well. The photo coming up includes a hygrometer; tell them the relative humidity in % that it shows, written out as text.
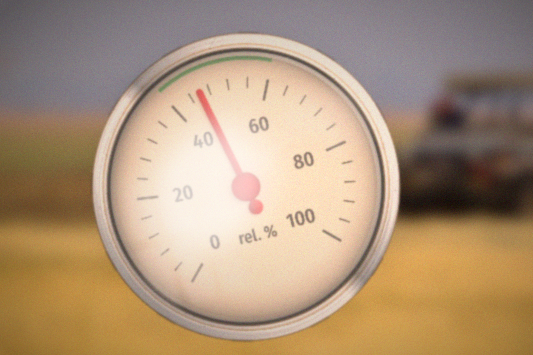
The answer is 46 %
